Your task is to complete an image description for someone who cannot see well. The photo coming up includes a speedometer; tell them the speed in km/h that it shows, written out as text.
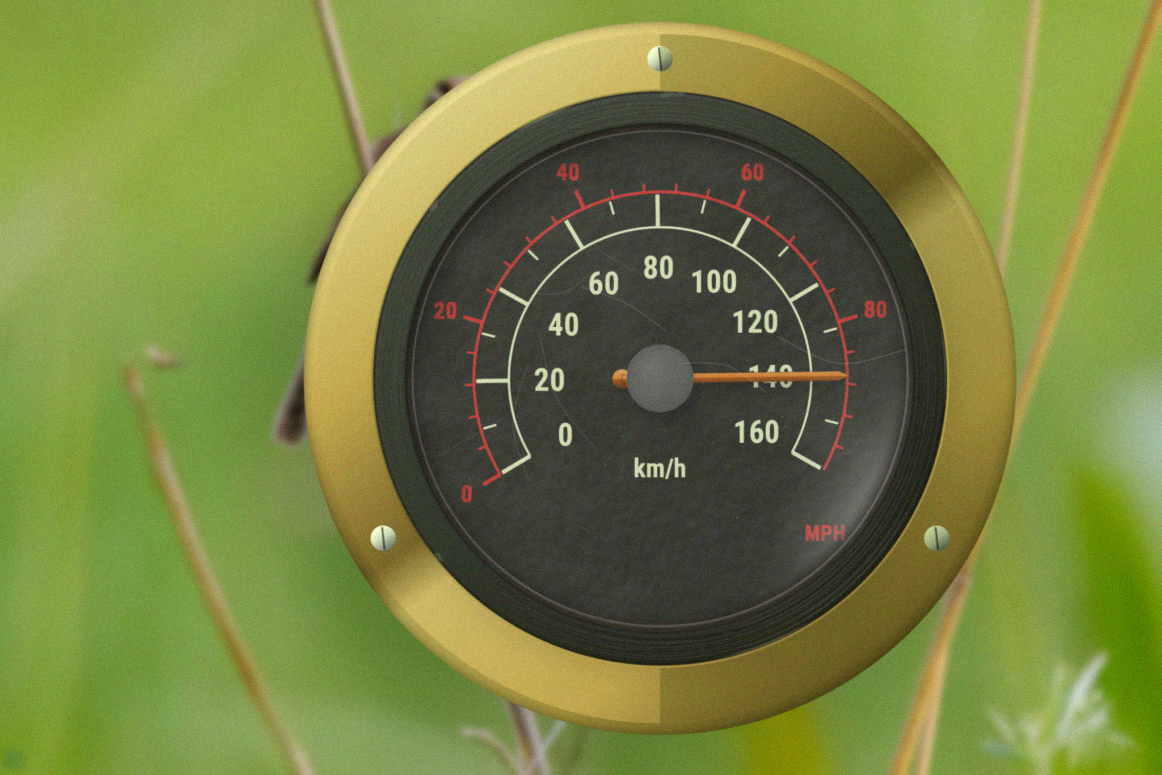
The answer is 140 km/h
